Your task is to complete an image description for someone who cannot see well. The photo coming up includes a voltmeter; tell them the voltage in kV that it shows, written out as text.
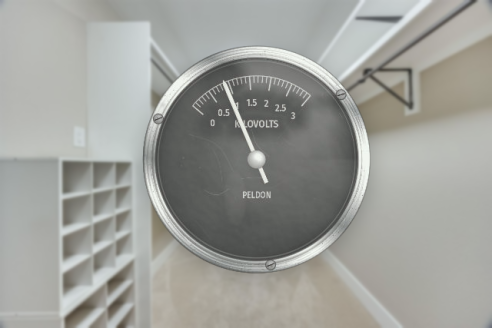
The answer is 0.9 kV
